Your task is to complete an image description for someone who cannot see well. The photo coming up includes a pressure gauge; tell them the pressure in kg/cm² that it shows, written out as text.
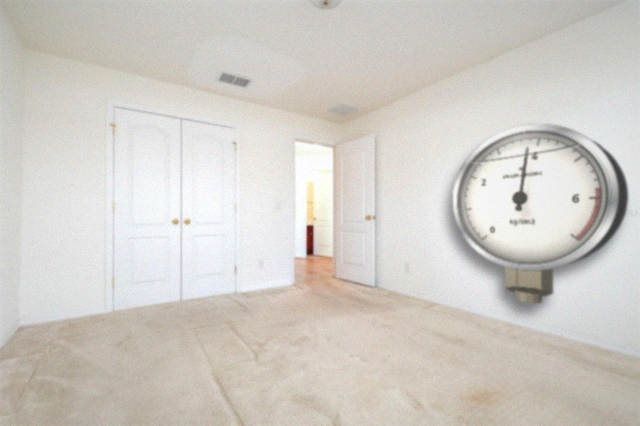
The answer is 3.8 kg/cm²
